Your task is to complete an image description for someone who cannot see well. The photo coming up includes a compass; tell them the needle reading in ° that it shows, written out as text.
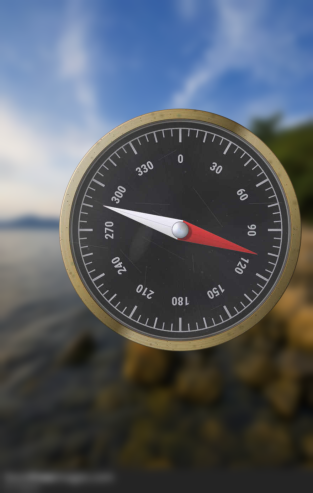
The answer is 107.5 °
